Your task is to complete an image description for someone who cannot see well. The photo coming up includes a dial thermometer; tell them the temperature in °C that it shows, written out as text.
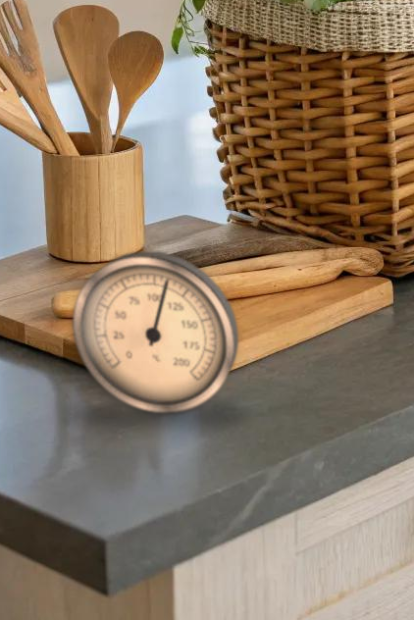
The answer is 110 °C
